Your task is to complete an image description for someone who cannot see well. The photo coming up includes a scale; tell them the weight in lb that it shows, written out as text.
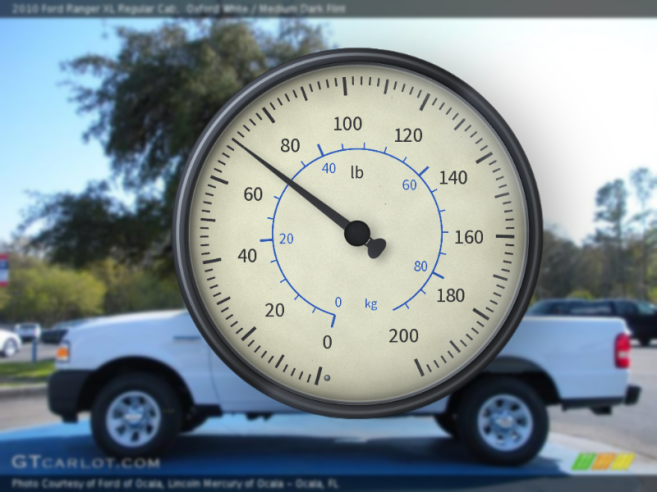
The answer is 70 lb
